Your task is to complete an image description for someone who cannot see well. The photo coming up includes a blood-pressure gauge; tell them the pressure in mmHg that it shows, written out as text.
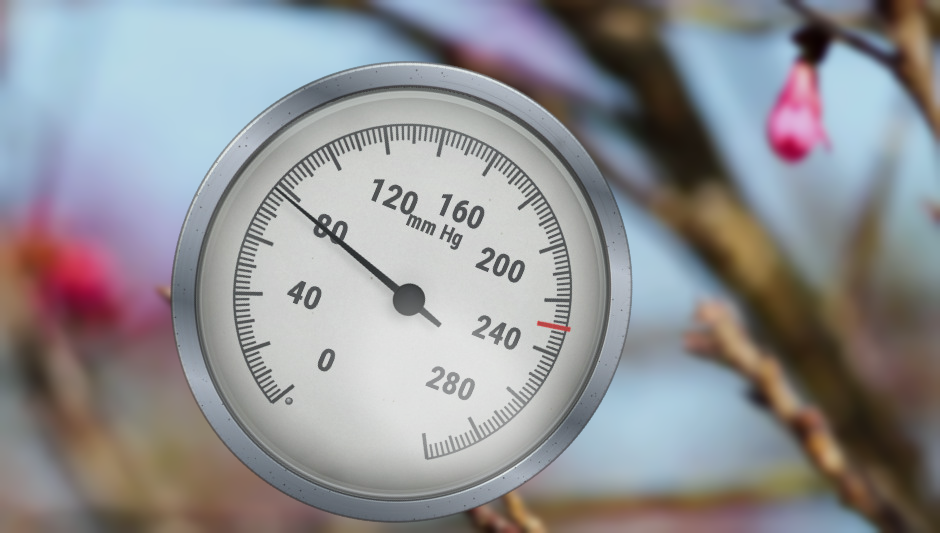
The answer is 78 mmHg
